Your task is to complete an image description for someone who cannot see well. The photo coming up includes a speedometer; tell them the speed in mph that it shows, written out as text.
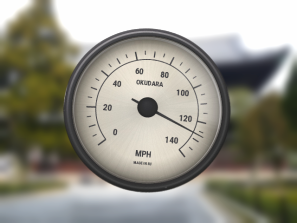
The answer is 127.5 mph
